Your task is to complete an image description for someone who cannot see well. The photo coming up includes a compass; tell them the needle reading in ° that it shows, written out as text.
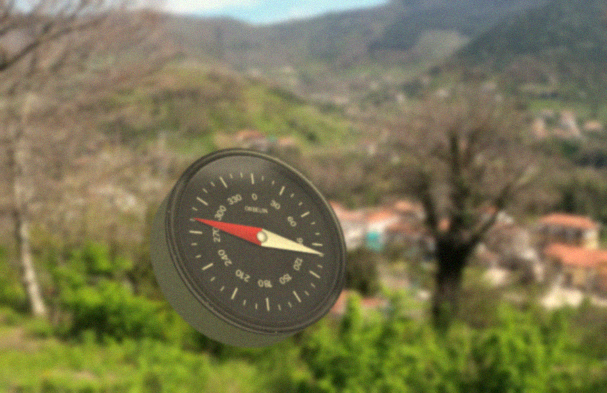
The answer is 280 °
